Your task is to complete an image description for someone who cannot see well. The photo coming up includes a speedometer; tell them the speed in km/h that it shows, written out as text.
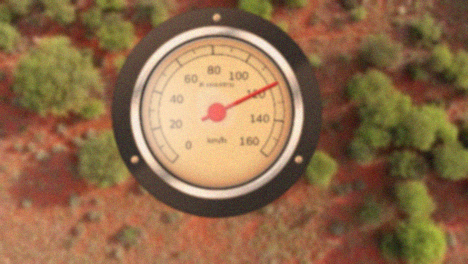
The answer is 120 km/h
